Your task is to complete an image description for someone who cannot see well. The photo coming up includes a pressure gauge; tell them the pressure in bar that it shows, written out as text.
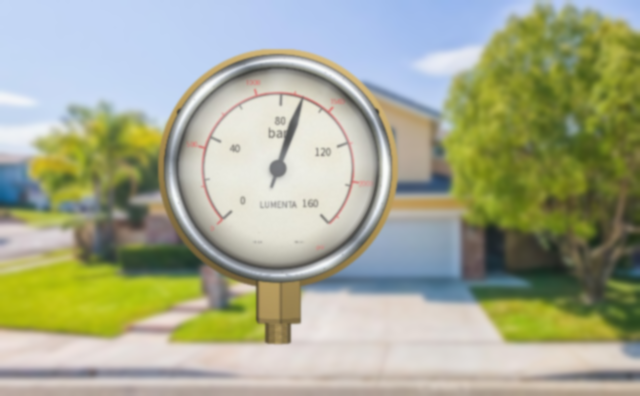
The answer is 90 bar
